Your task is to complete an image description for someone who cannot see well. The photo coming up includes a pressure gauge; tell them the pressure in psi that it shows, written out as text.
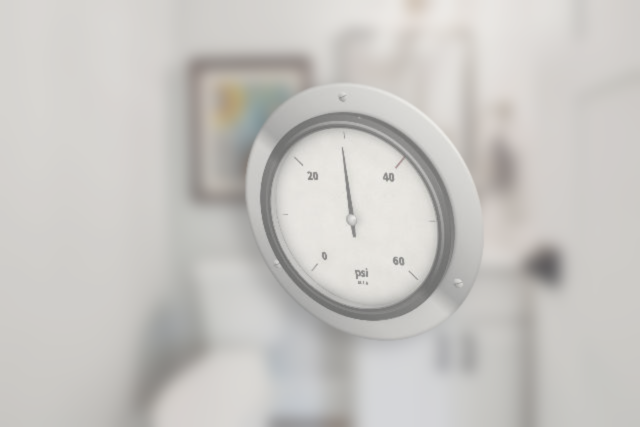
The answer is 30 psi
